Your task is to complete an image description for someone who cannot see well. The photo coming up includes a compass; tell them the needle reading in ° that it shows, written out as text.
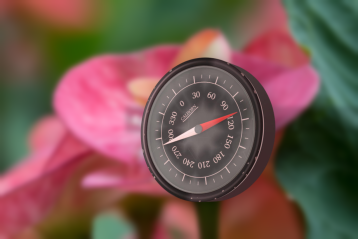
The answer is 110 °
